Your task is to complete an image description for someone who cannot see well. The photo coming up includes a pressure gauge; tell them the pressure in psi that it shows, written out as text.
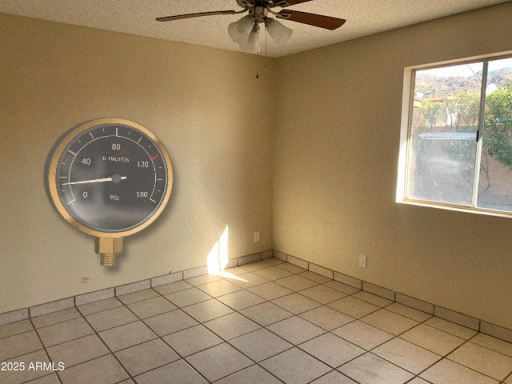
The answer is 15 psi
